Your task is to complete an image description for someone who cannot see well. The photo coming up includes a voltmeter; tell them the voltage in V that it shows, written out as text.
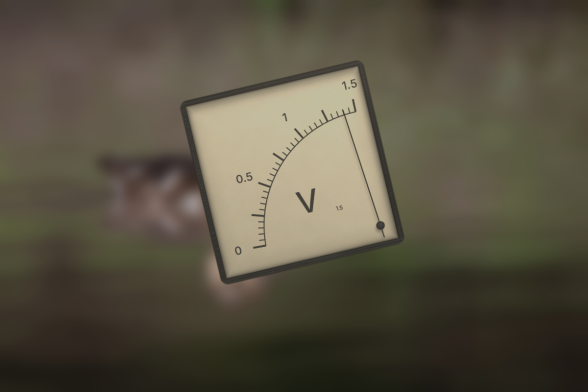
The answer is 1.4 V
